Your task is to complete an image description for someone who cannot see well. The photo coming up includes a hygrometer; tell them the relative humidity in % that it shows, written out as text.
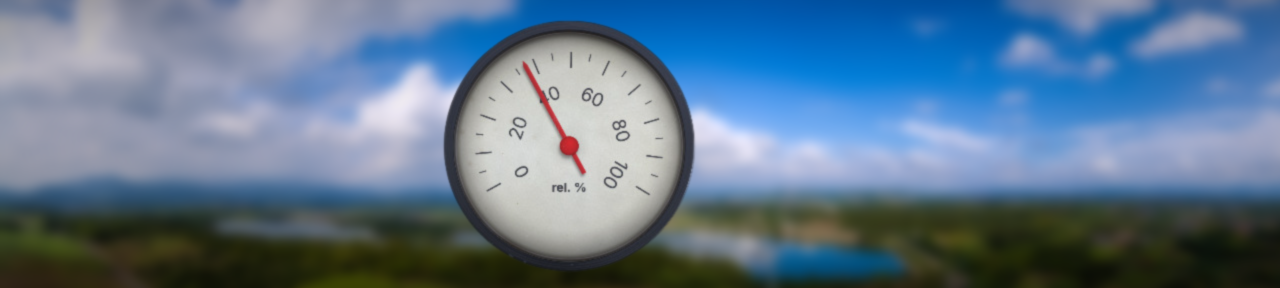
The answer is 37.5 %
